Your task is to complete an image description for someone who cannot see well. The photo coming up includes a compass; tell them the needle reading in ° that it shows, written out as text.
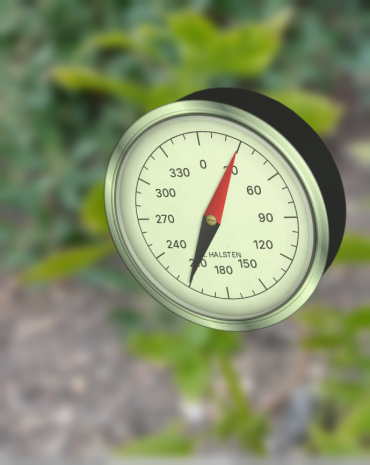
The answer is 30 °
